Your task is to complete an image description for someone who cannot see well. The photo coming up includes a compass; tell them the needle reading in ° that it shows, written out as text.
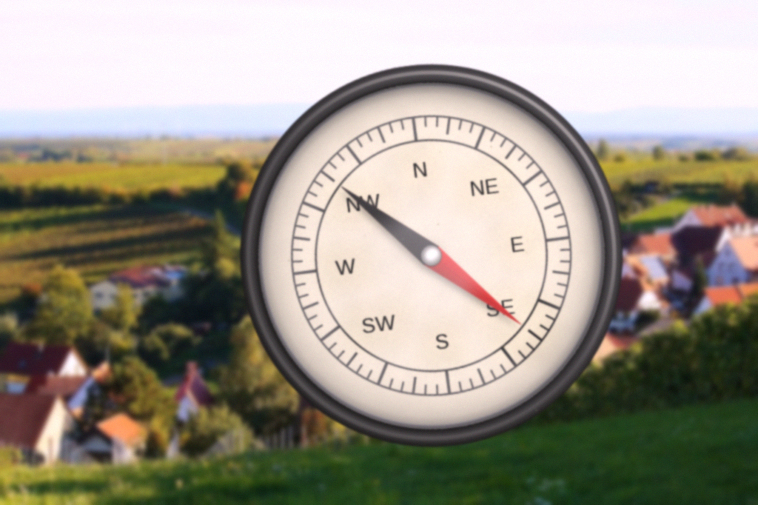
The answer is 135 °
